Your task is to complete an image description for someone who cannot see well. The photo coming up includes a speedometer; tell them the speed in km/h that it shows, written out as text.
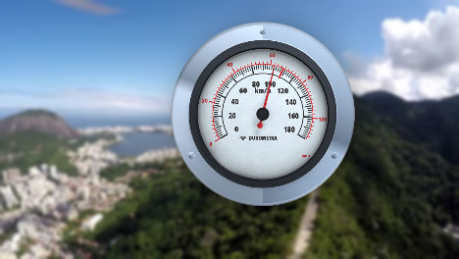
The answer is 100 km/h
